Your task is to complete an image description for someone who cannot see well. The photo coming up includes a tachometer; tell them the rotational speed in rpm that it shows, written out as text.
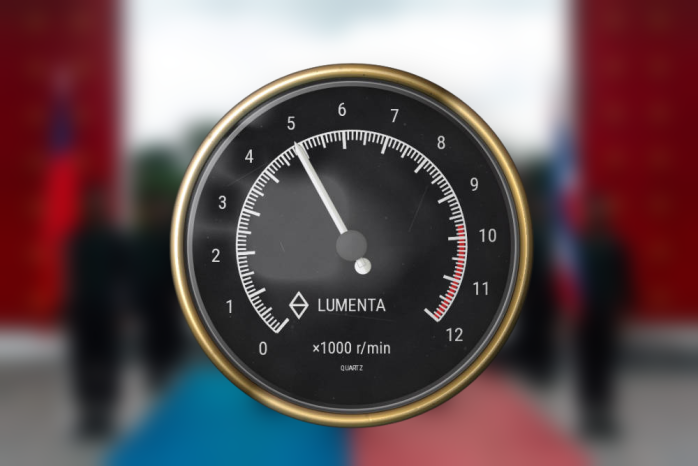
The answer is 4900 rpm
